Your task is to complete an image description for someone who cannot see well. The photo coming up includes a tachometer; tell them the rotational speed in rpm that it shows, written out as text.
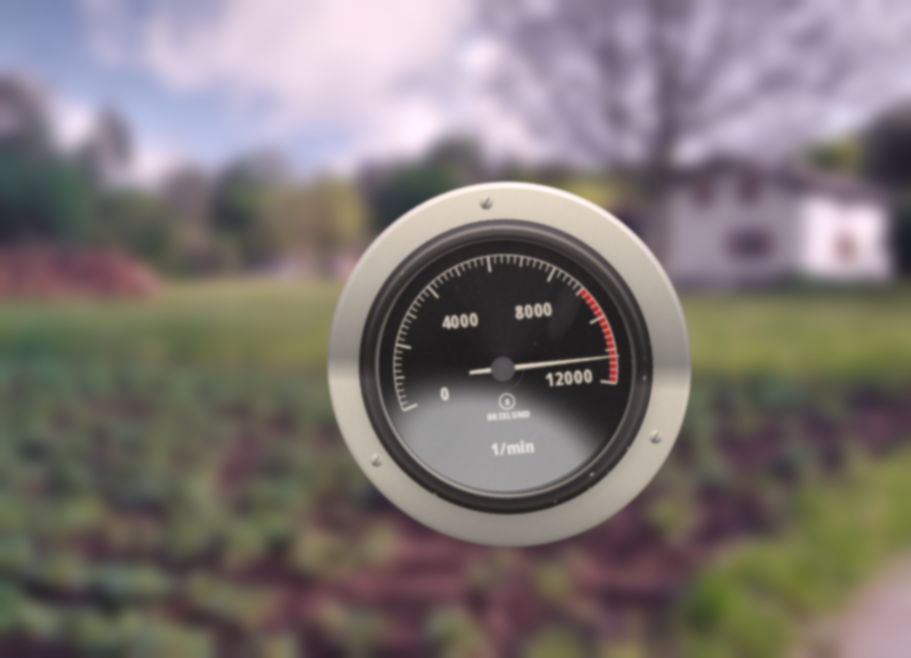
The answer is 11200 rpm
